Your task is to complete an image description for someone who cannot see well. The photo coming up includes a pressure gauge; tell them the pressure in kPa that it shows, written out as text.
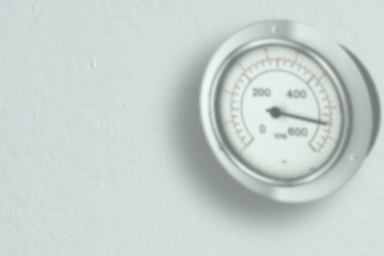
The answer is 520 kPa
